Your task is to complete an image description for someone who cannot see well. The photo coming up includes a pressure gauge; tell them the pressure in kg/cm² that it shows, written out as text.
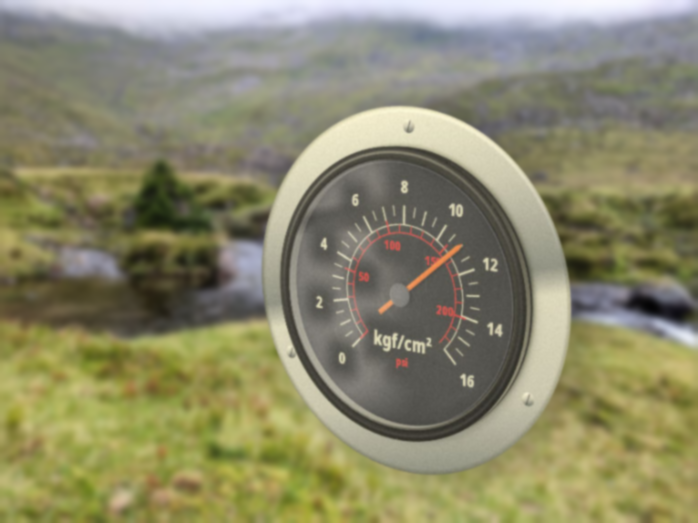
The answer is 11 kg/cm²
